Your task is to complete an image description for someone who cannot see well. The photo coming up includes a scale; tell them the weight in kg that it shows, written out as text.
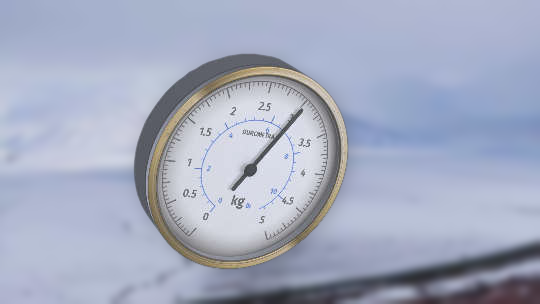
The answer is 3 kg
